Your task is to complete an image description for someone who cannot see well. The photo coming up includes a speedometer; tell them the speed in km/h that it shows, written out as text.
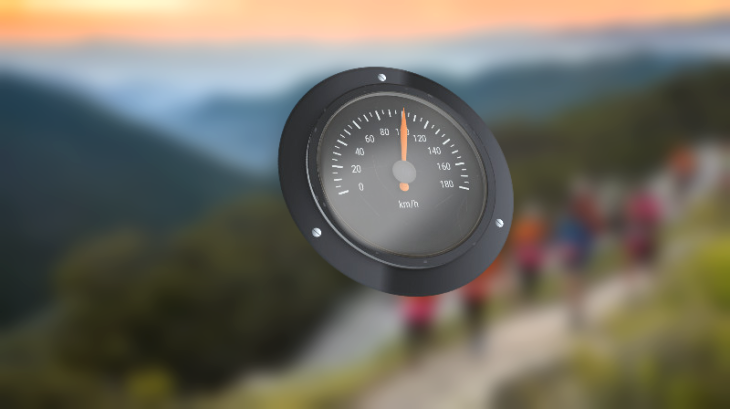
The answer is 100 km/h
